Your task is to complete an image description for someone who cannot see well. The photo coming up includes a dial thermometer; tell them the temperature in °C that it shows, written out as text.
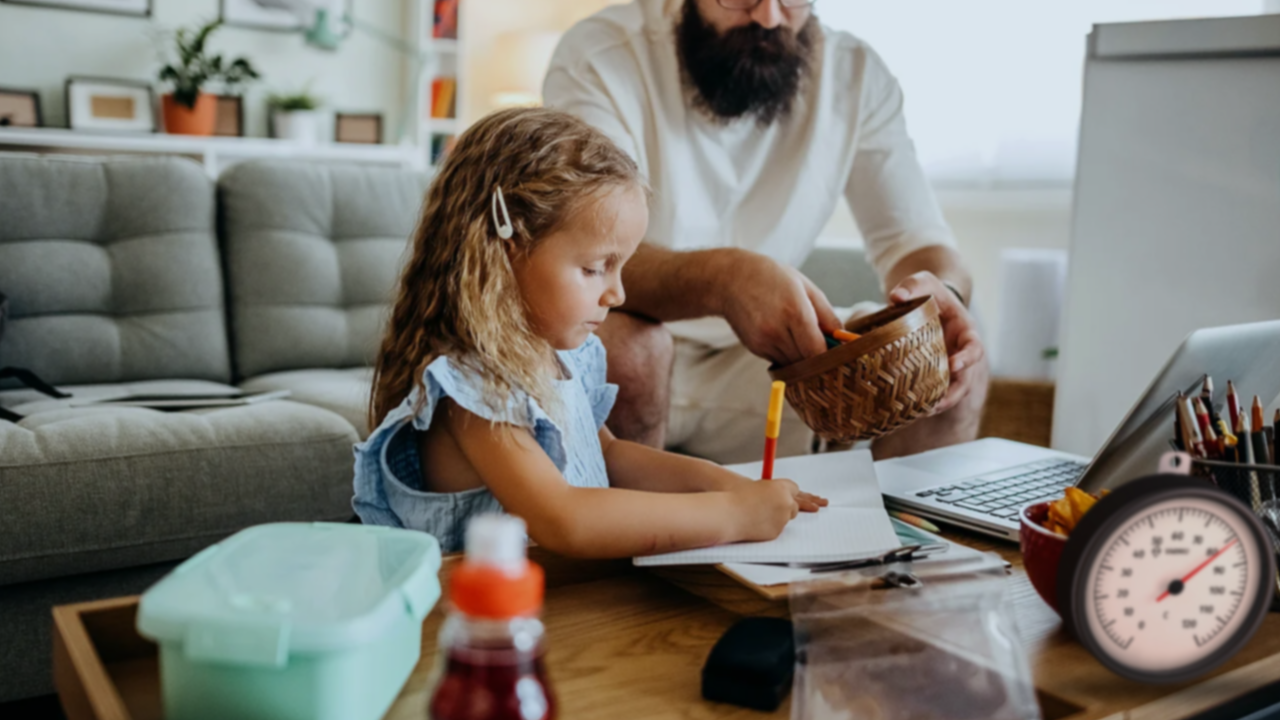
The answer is 80 °C
